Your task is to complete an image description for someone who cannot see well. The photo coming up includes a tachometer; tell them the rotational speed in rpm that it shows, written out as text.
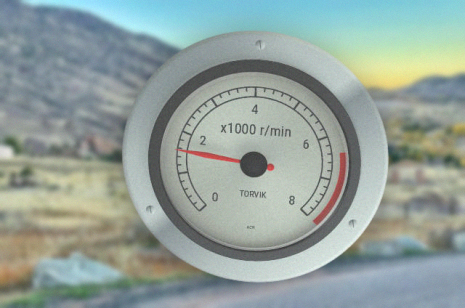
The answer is 1600 rpm
